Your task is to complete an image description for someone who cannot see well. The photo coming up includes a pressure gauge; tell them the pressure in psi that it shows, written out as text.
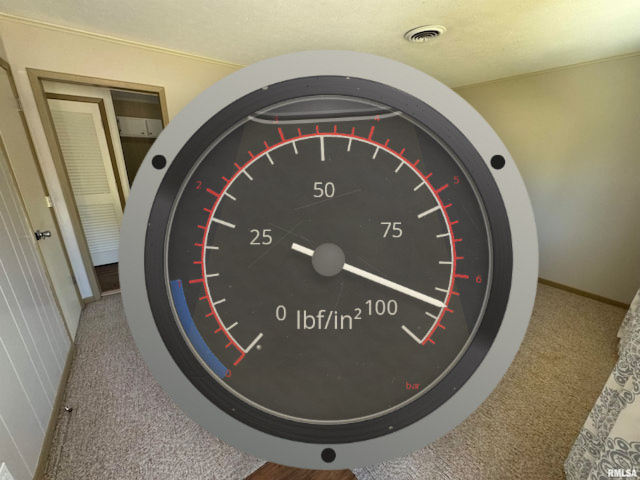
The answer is 92.5 psi
